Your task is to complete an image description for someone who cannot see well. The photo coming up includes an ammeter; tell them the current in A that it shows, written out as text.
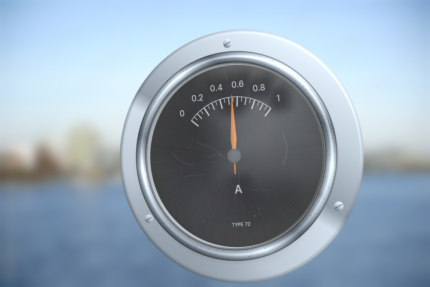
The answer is 0.55 A
